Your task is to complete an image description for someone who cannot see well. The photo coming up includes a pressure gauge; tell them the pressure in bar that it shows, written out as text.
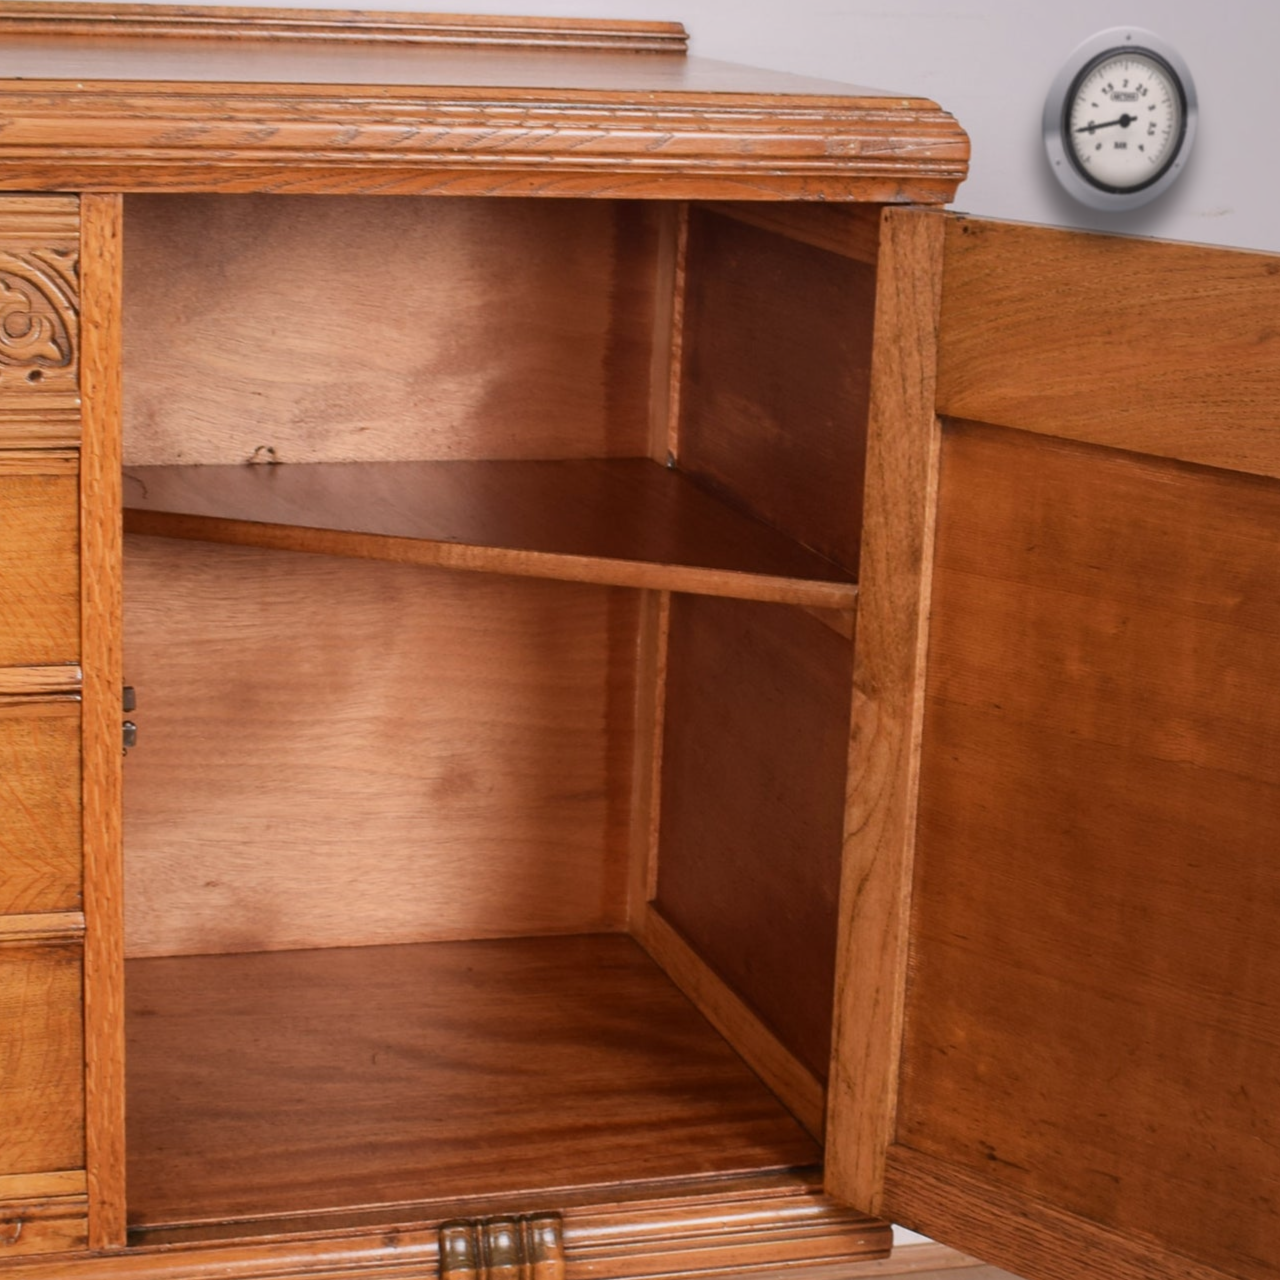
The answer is 0.5 bar
